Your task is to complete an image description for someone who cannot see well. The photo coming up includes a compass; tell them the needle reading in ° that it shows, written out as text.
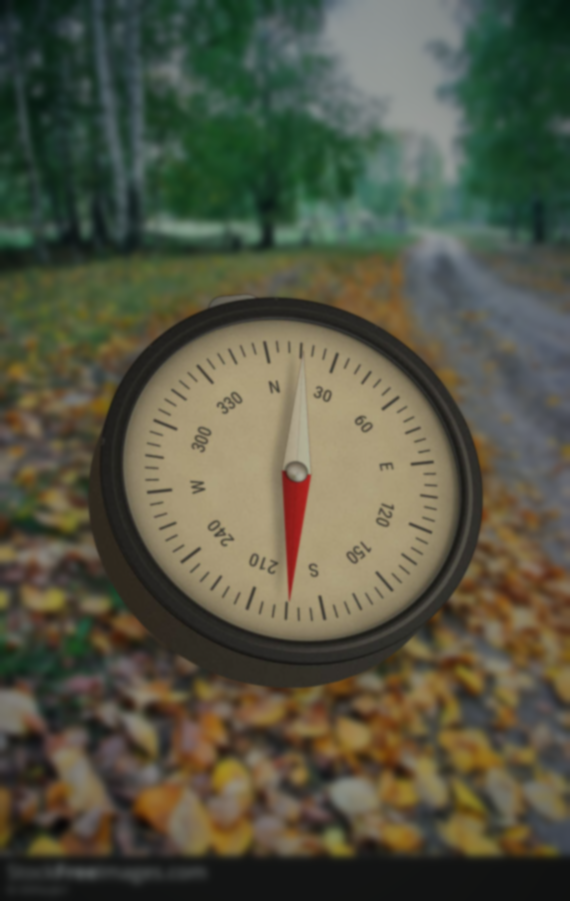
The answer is 195 °
